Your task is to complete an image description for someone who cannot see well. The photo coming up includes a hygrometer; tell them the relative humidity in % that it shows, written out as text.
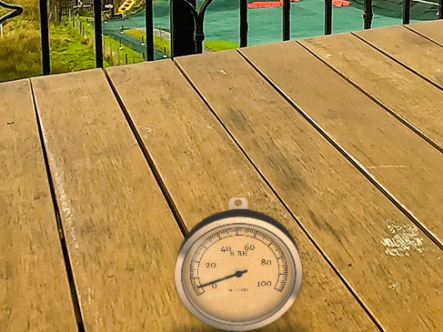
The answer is 5 %
